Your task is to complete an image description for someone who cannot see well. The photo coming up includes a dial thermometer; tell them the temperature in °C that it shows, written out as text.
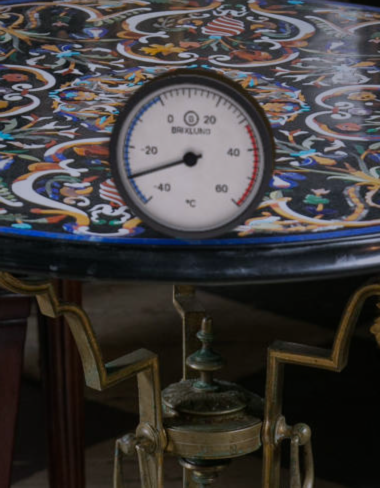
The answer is -30 °C
